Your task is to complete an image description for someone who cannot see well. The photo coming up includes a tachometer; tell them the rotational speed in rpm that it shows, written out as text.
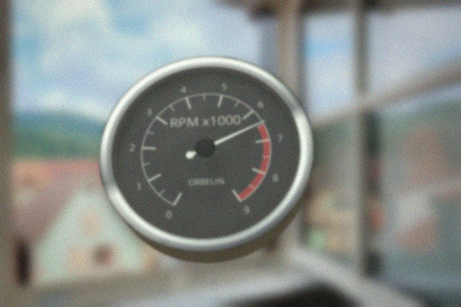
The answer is 6500 rpm
